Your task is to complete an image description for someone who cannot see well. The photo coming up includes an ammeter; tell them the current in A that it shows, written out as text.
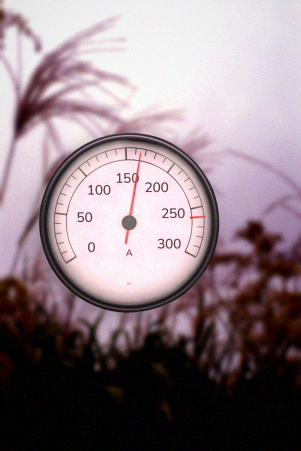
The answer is 165 A
